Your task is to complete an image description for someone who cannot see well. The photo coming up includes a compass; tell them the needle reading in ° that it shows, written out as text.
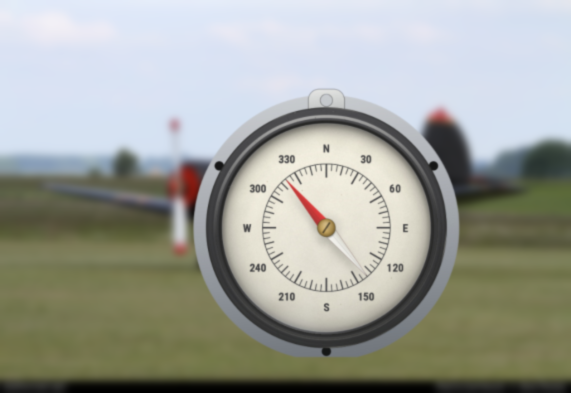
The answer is 320 °
